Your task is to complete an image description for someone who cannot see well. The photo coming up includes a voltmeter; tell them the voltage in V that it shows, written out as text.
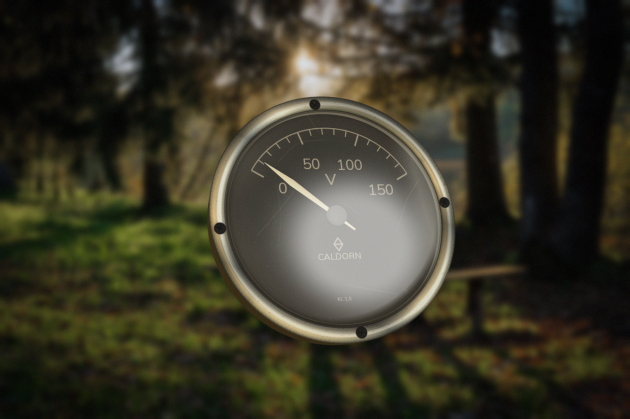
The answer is 10 V
